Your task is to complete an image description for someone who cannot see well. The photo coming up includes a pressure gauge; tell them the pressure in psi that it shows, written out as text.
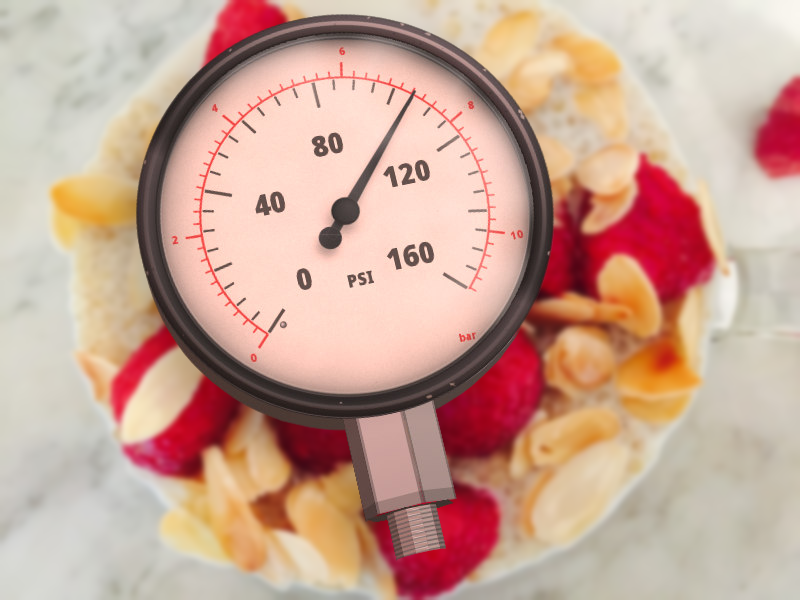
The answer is 105 psi
